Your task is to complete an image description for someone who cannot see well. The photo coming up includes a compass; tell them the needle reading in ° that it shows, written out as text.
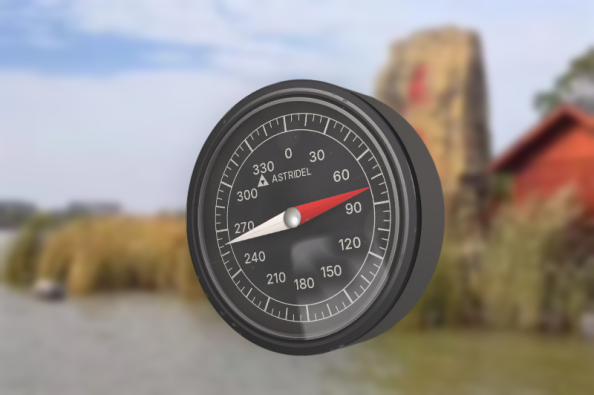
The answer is 80 °
